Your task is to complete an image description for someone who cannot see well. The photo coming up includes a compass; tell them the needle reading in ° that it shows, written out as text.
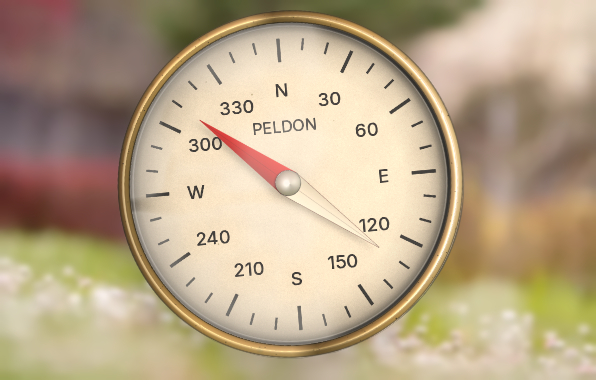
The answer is 310 °
